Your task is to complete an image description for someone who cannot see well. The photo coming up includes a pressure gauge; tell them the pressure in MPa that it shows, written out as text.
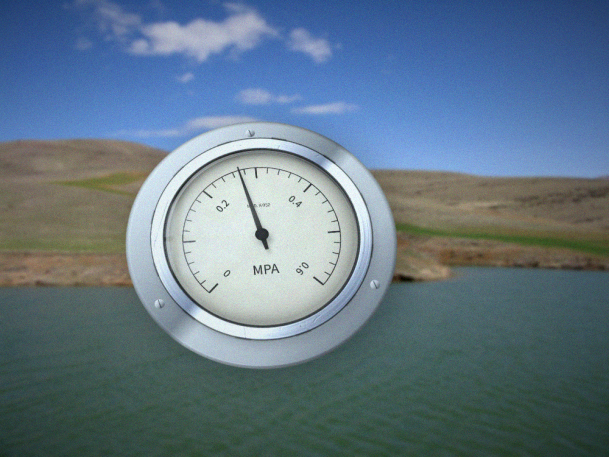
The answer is 0.27 MPa
